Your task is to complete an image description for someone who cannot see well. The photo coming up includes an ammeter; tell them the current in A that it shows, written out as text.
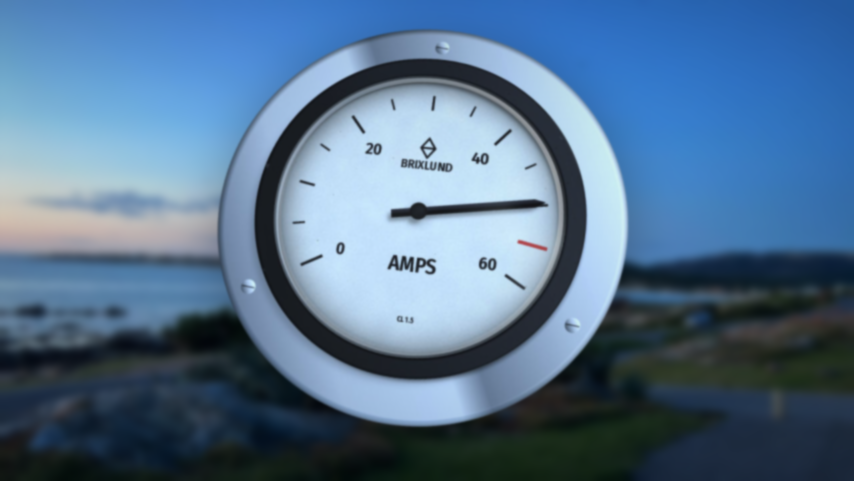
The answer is 50 A
